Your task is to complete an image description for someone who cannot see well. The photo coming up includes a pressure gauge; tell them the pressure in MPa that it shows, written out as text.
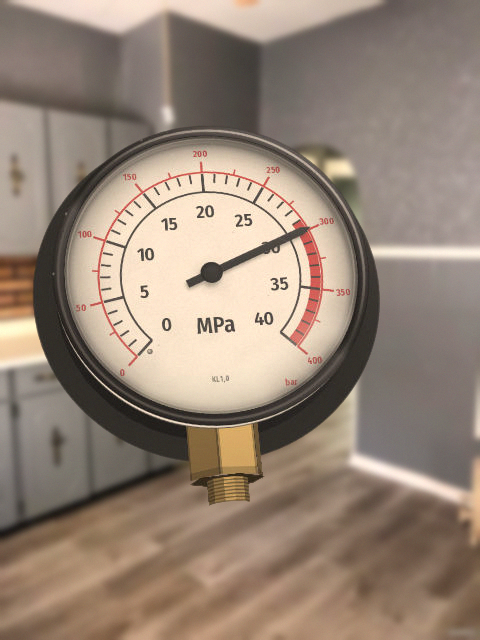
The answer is 30 MPa
